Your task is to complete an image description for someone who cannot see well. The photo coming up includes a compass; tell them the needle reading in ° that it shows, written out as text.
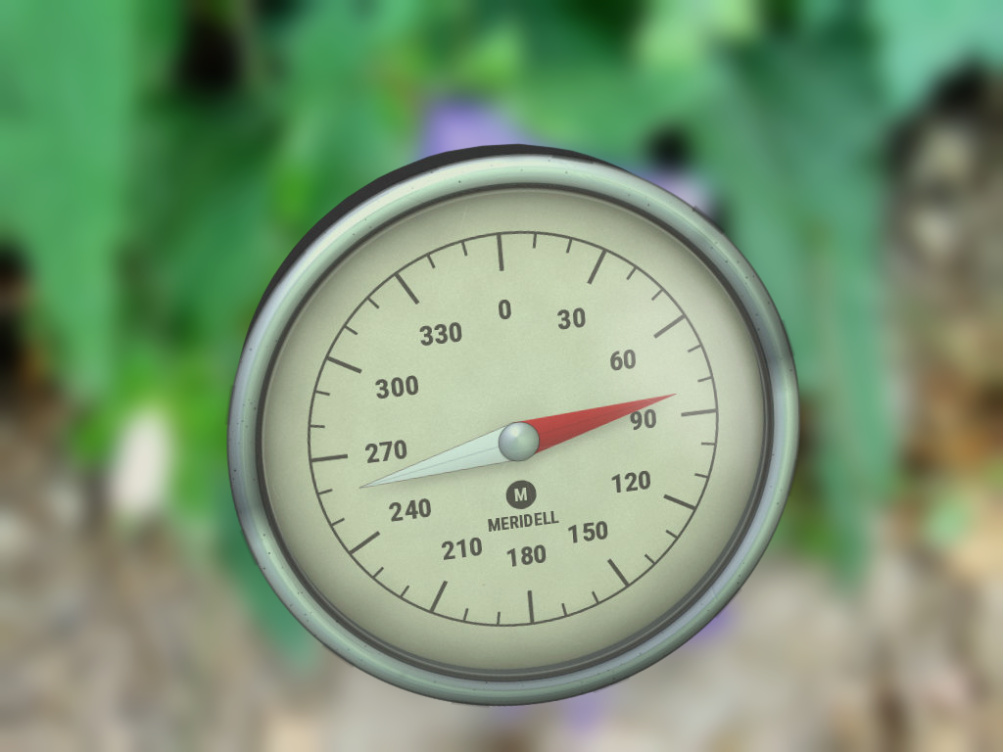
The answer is 80 °
